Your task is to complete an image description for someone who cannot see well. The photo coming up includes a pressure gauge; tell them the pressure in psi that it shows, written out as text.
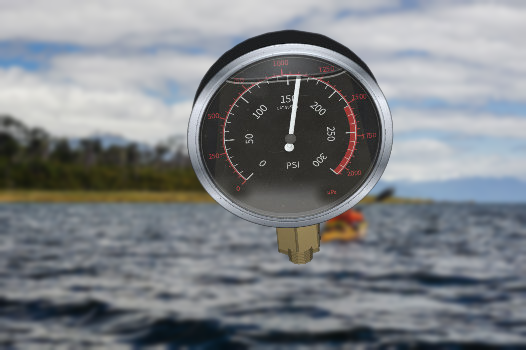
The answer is 160 psi
